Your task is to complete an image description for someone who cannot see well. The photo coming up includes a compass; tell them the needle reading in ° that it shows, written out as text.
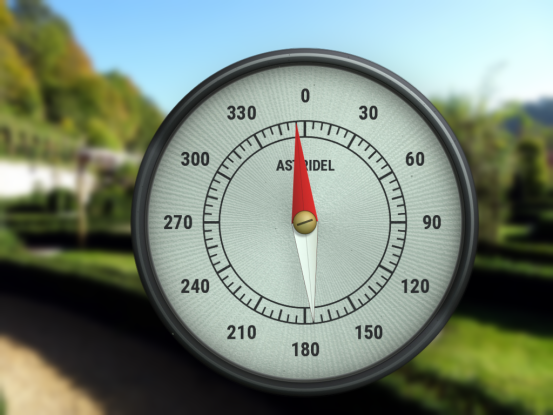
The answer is 355 °
